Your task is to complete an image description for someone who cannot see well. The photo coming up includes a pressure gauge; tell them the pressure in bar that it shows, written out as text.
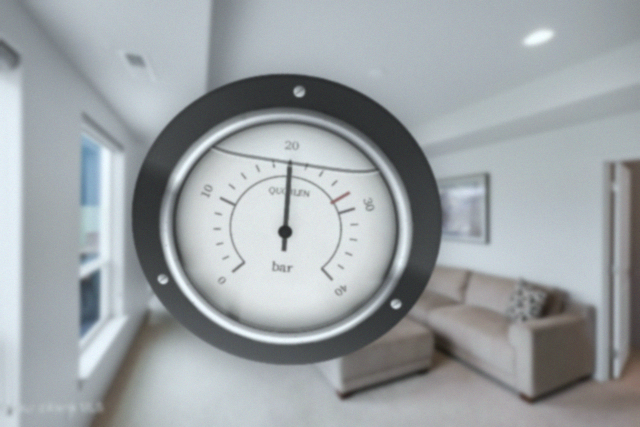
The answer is 20 bar
